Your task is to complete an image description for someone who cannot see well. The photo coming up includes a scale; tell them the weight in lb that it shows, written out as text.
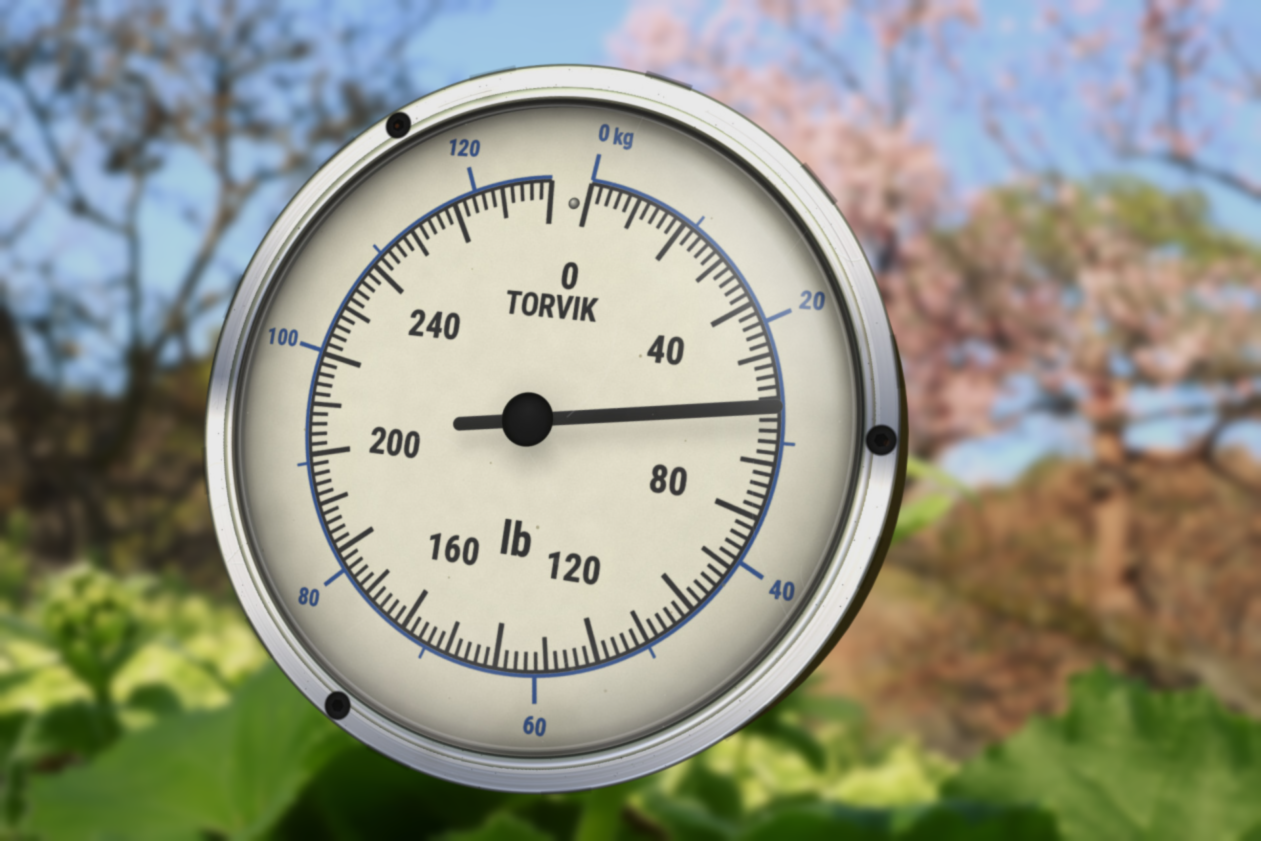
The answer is 60 lb
